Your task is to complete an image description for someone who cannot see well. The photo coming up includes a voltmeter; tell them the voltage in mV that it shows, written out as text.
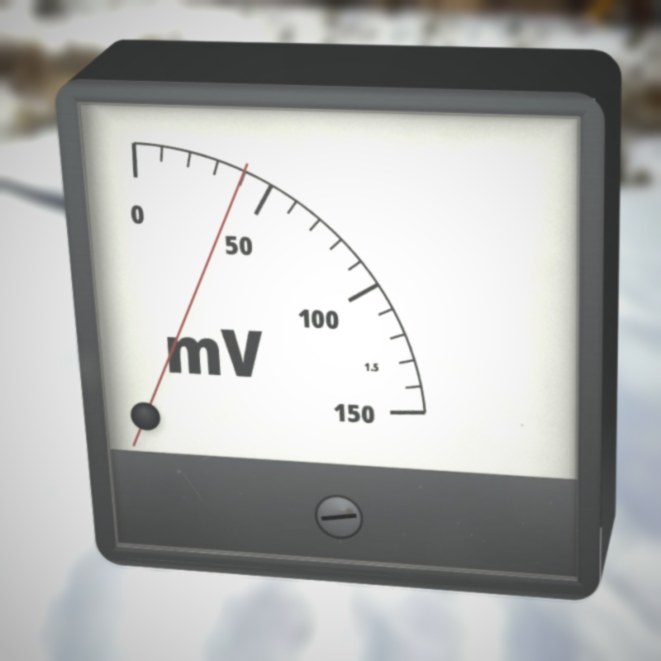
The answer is 40 mV
